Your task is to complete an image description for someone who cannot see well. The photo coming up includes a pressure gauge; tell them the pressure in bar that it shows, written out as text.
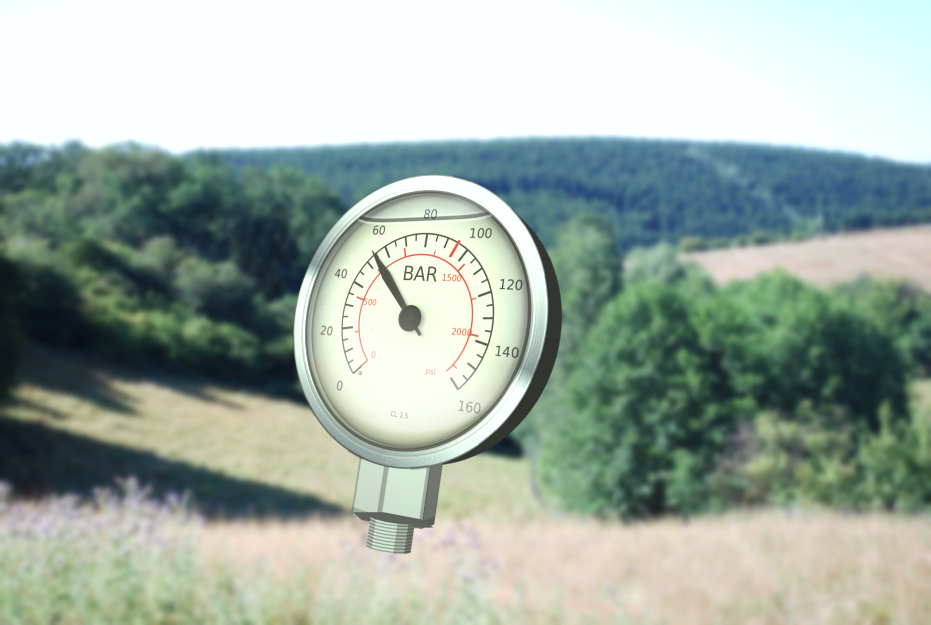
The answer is 55 bar
